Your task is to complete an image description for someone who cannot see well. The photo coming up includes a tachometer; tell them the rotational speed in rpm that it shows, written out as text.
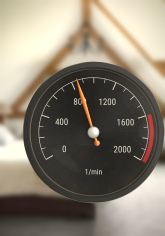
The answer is 850 rpm
